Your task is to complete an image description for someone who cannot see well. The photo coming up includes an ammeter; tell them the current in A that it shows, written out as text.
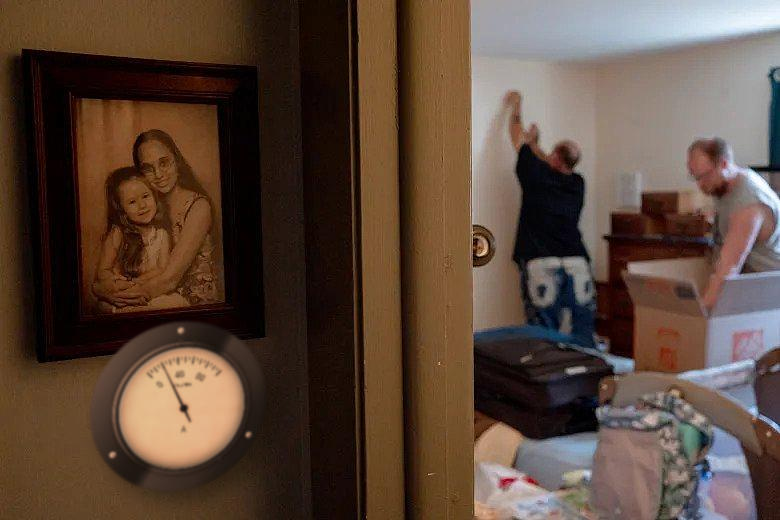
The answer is 20 A
